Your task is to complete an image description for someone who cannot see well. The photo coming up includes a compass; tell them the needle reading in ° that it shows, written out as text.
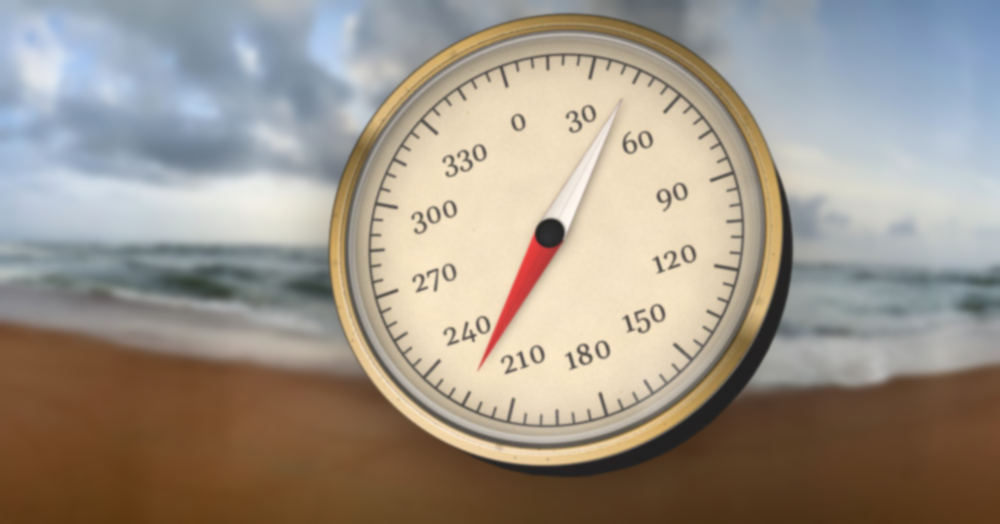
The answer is 225 °
